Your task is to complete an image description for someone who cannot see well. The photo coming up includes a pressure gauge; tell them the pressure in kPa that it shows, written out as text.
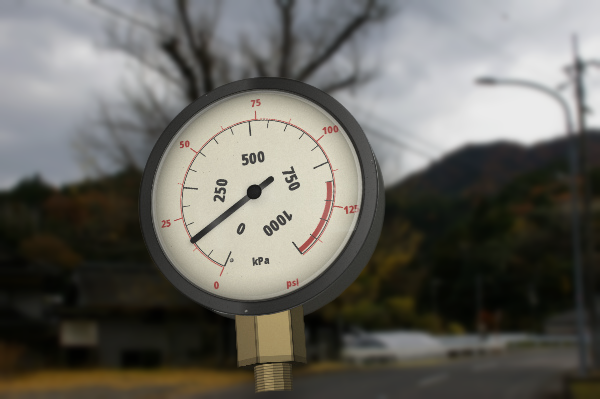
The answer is 100 kPa
